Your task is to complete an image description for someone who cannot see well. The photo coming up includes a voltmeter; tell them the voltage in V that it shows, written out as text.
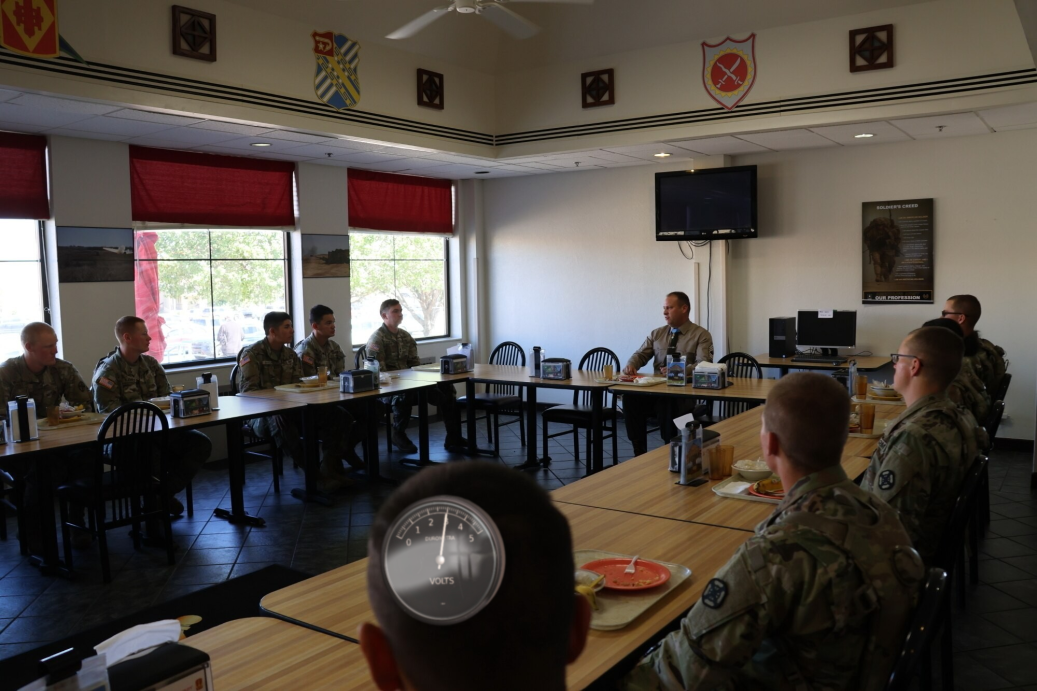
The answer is 3 V
